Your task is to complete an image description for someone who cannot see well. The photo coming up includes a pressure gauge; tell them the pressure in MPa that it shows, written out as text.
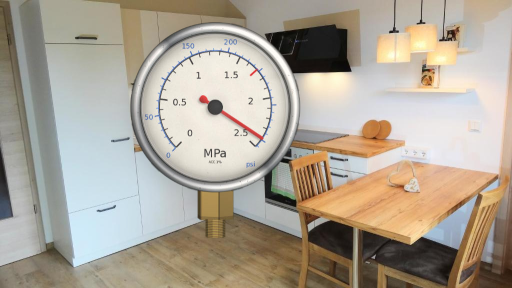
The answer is 2.4 MPa
